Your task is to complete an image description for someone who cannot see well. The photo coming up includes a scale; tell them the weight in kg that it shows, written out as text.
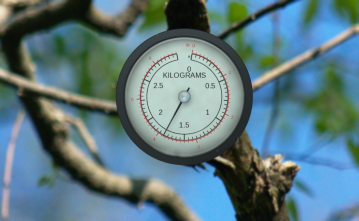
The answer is 1.75 kg
